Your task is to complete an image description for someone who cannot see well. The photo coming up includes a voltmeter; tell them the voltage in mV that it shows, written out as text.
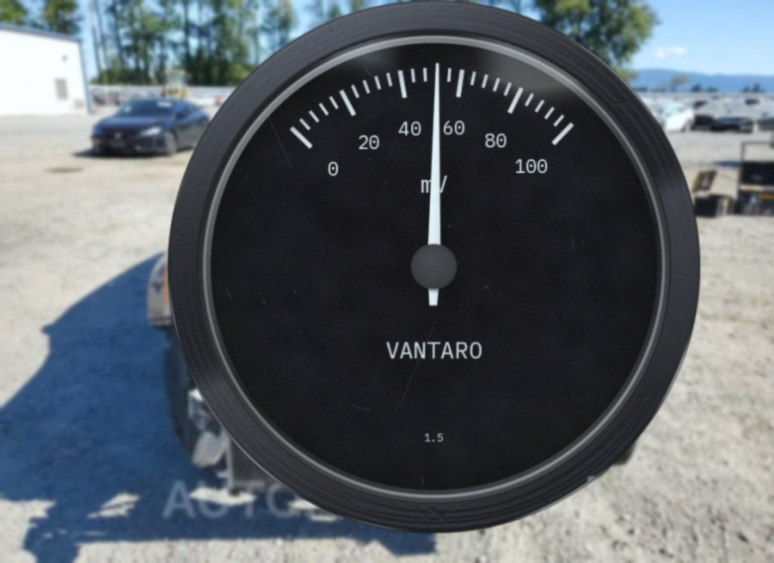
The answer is 52 mV
